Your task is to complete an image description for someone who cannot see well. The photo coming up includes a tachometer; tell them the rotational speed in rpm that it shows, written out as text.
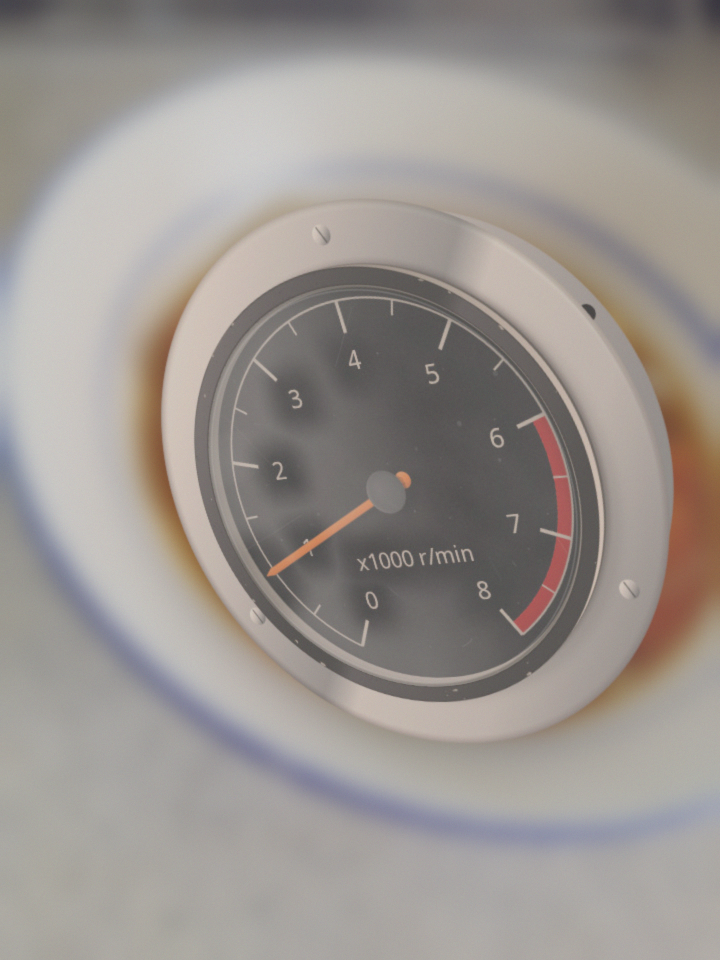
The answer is 1000 rpm
